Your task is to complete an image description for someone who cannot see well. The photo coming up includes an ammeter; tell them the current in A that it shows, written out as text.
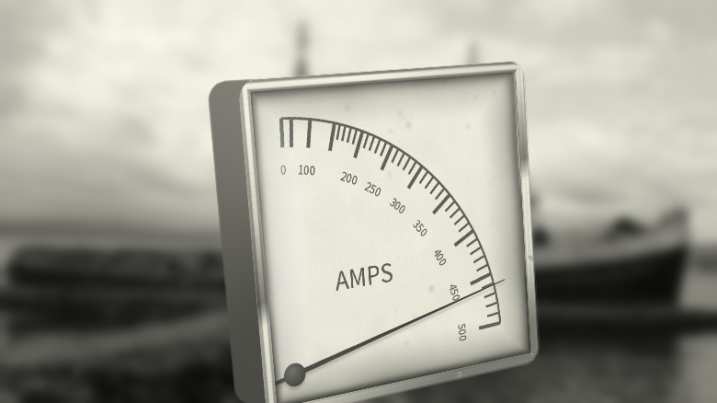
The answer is 460 A
